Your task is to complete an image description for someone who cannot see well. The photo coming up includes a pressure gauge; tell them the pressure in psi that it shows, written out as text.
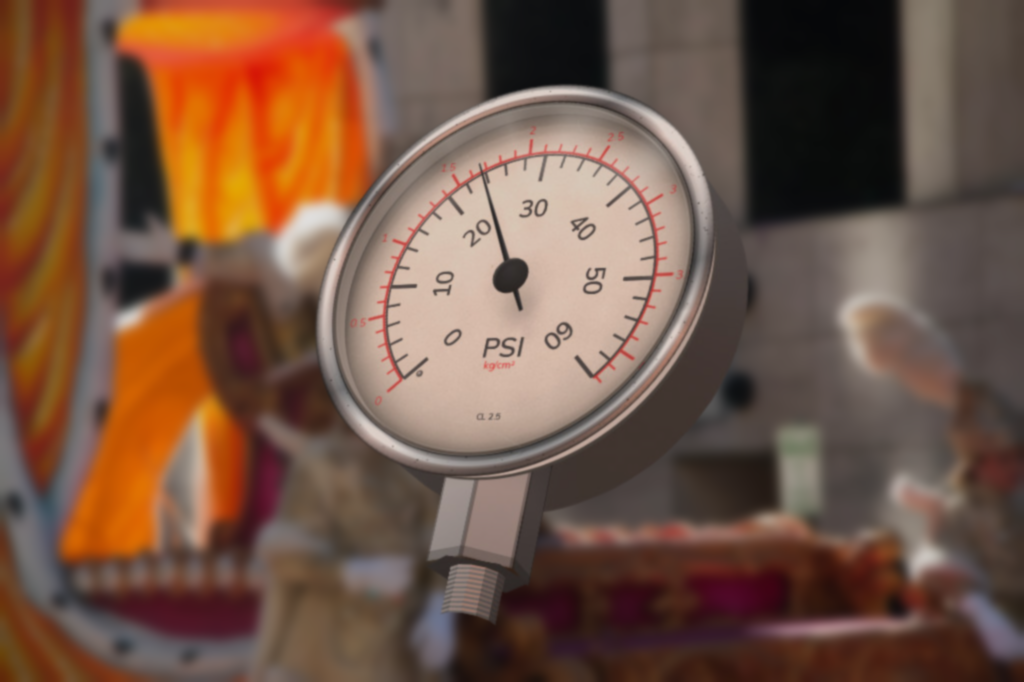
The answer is 24 psi
